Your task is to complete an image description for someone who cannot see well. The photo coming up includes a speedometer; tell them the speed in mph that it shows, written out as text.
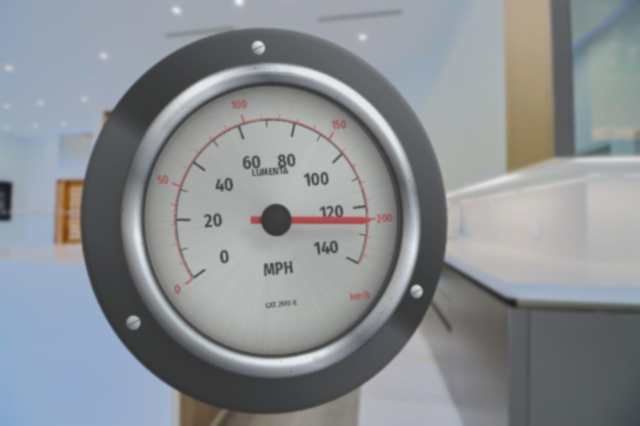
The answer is 125 mph
